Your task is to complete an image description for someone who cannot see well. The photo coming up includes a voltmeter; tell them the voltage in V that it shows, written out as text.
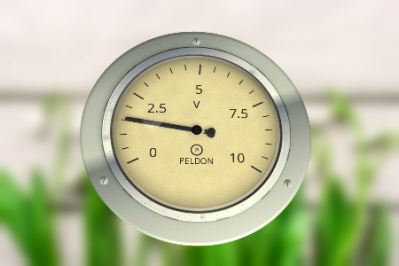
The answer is 1.5 V
